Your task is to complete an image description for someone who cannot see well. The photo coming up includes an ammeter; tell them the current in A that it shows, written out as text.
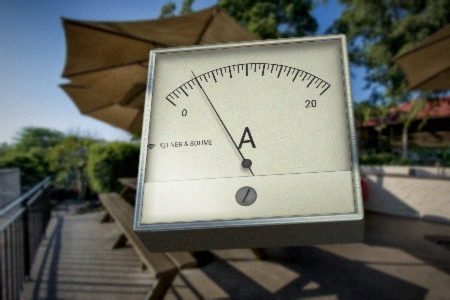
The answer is 4 A
